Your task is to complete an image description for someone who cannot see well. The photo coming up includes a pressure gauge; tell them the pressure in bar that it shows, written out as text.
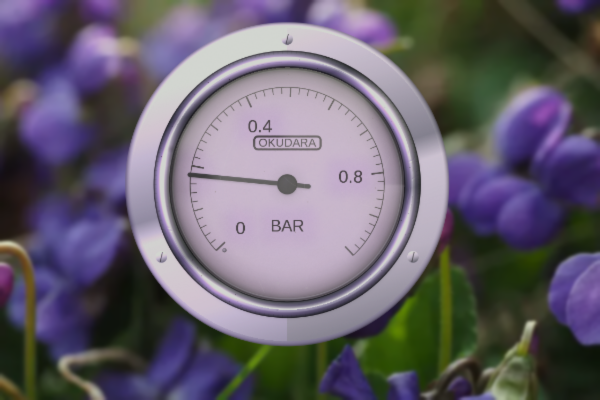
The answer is 0.18 bar
